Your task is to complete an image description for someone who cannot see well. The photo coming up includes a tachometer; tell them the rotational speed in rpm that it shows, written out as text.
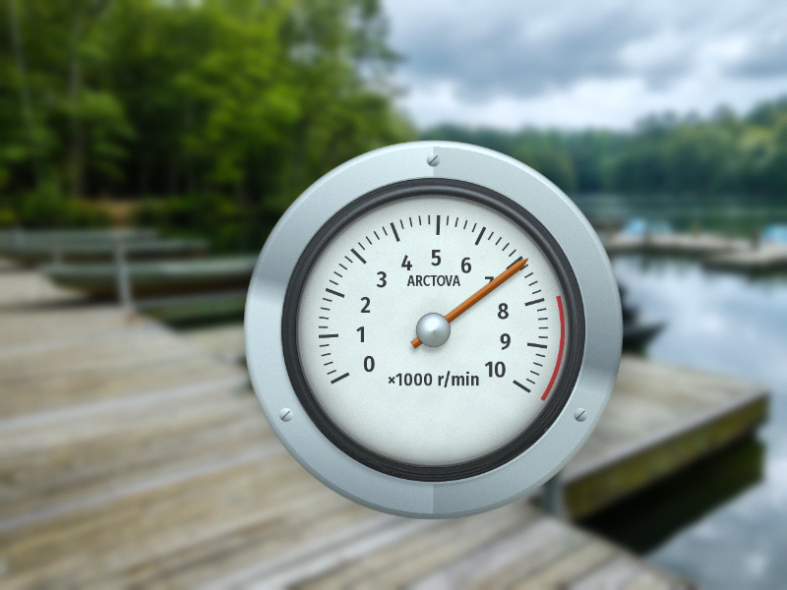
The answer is 7100 rpm
